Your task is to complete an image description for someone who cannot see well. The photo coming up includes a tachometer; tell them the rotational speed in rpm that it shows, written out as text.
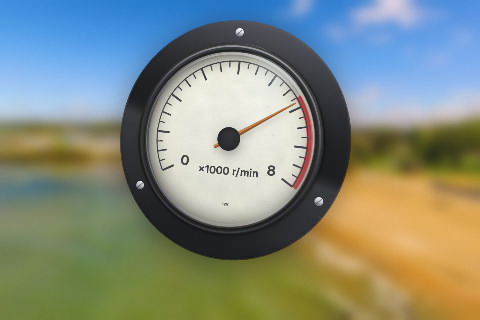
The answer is 5875 rpm
